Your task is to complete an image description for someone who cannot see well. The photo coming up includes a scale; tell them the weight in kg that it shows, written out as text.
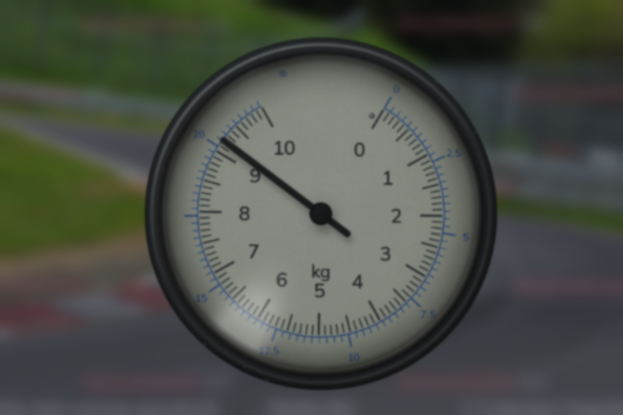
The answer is 9.2 kg
